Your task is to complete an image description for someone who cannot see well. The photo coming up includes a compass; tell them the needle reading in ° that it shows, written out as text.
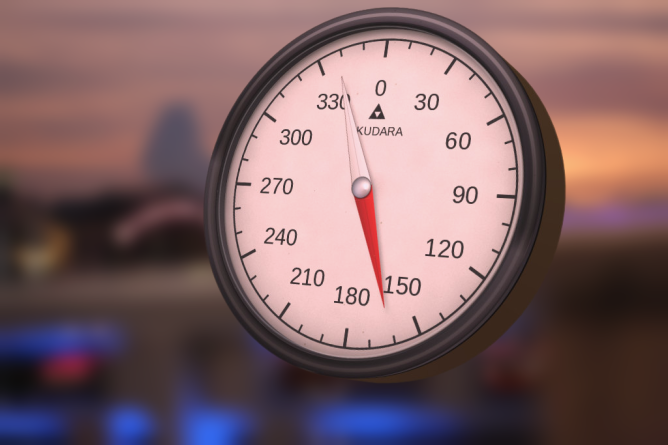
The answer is 160 °
